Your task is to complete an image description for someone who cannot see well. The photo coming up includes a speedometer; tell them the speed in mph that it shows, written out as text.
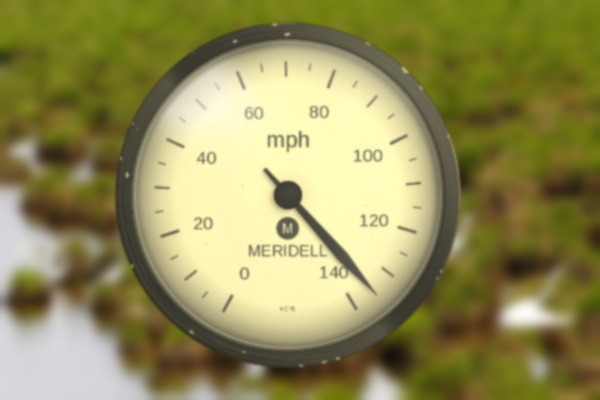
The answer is 135 mph
